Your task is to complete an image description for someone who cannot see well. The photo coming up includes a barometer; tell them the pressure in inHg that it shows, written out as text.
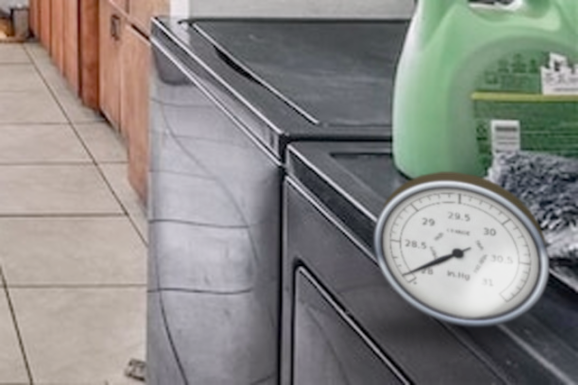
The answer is 28.1 inHg
